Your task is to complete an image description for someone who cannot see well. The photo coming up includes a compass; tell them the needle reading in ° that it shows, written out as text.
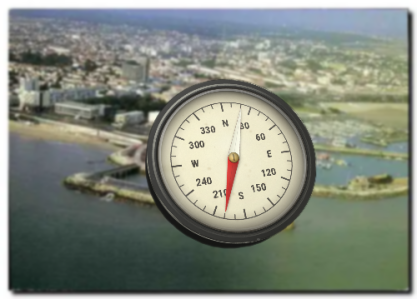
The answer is 200 °
